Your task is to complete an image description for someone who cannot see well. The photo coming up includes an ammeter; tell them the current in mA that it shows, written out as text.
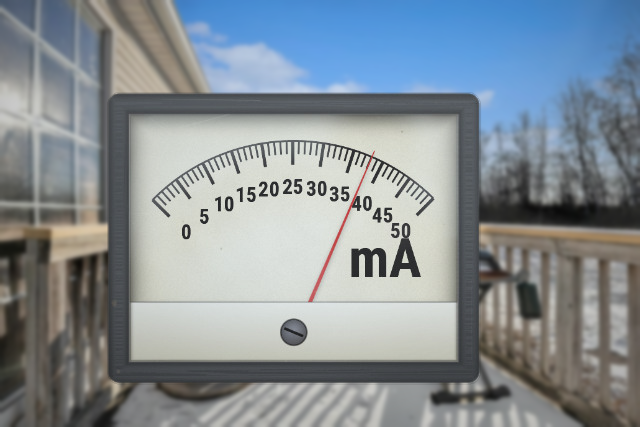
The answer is 38 mA
